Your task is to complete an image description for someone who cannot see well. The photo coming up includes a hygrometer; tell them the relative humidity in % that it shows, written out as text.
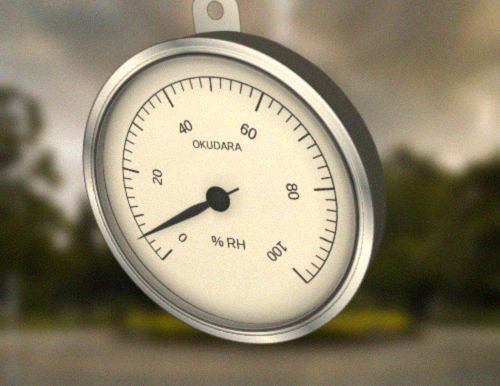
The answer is 6 %
